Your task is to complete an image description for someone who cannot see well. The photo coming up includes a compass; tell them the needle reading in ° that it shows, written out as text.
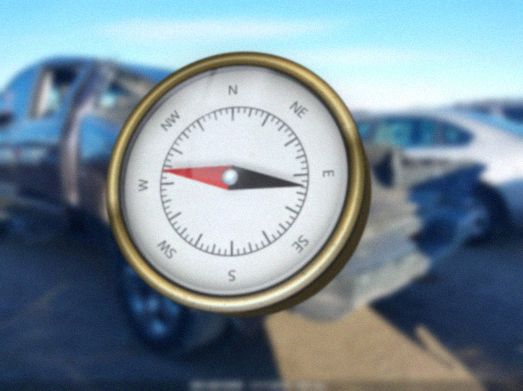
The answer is 280 °
